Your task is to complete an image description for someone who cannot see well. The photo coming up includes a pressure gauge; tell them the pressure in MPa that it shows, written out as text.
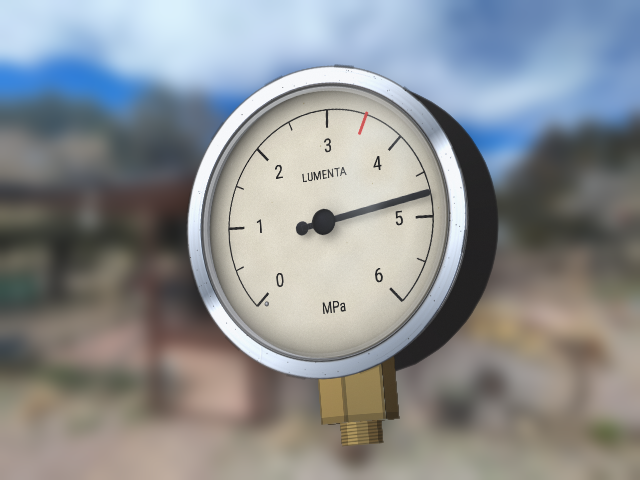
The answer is 4.75 MPa
